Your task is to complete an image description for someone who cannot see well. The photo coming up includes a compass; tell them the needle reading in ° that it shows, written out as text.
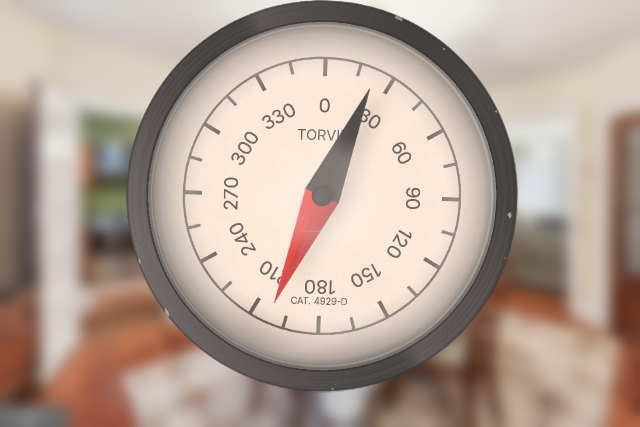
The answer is 202.5 °
